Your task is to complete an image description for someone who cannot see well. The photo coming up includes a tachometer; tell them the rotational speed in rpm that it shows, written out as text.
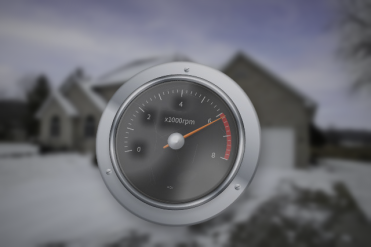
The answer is 6200 rpm
